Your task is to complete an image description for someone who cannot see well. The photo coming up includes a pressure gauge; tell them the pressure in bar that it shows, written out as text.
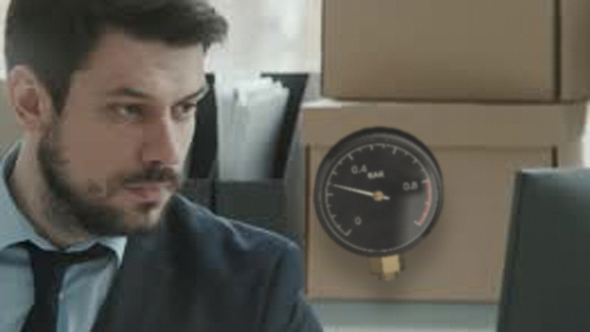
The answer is 0.25 bar
